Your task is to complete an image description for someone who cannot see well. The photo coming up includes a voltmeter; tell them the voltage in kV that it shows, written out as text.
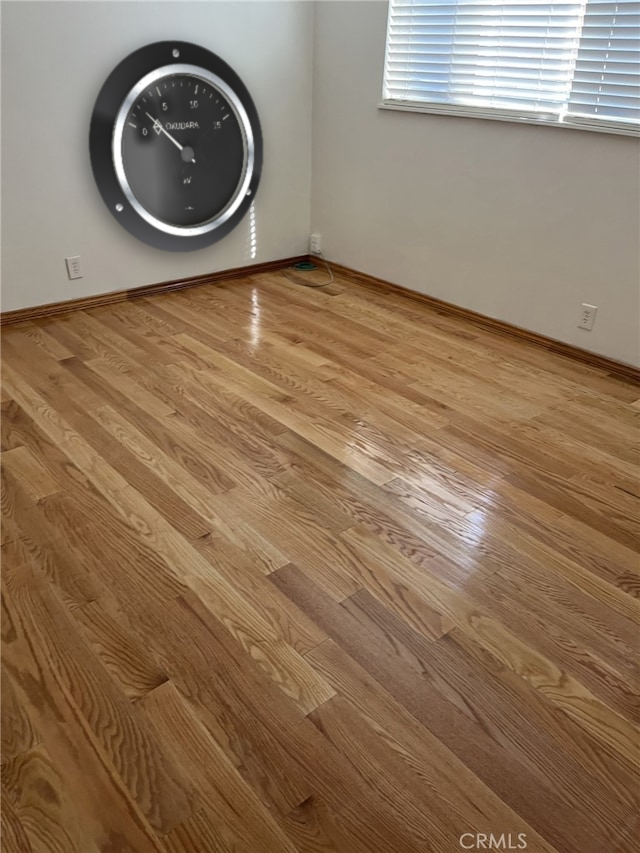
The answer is 2 kV
